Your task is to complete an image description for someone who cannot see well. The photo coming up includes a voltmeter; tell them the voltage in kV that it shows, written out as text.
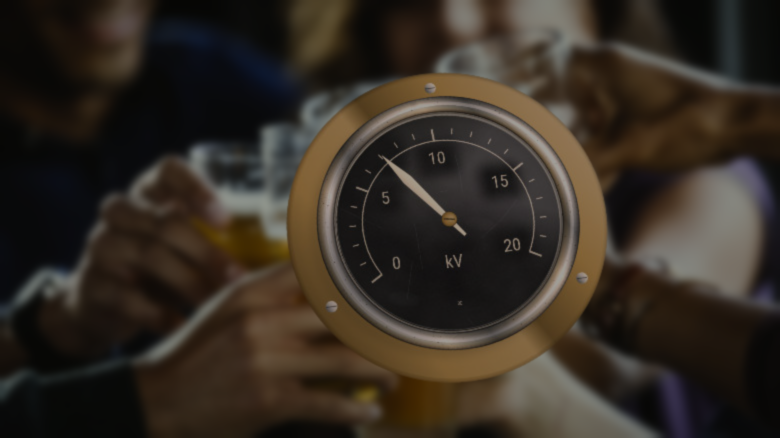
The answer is 7 kV
